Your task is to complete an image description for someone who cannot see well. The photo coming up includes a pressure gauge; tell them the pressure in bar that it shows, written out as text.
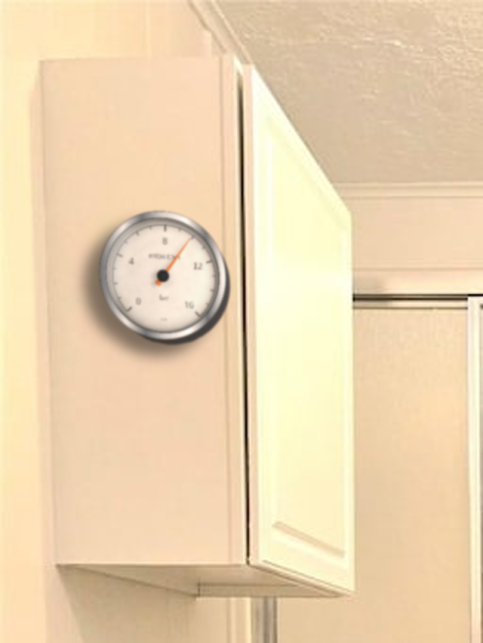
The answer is 10 bar
